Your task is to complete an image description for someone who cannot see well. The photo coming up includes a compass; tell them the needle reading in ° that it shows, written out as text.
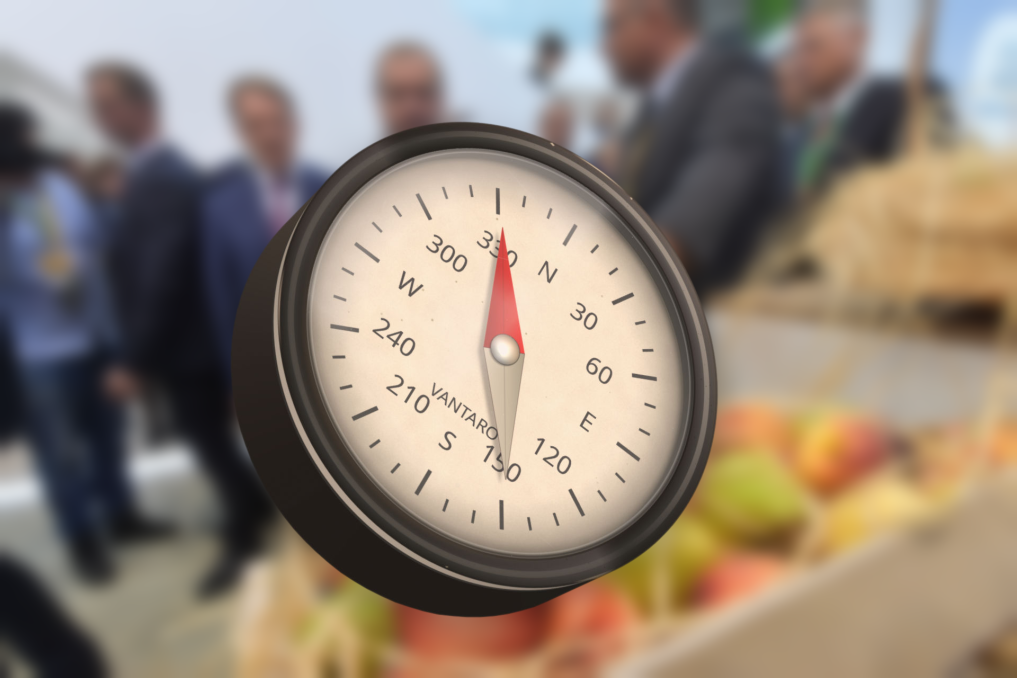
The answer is 330 °
